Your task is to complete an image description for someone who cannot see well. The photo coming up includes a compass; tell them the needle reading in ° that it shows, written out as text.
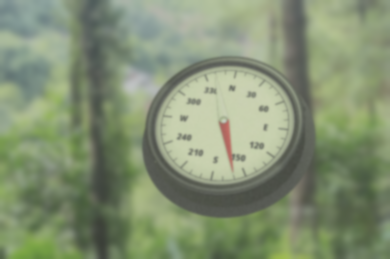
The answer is 160 °
